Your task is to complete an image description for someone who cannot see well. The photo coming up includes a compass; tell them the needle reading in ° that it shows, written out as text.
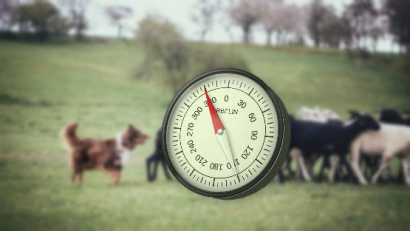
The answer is 330 °
